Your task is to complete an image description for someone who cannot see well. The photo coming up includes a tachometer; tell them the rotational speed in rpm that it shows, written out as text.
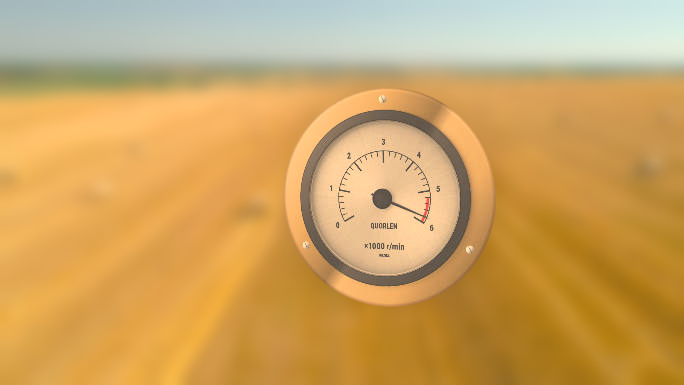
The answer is 5800 rpm
